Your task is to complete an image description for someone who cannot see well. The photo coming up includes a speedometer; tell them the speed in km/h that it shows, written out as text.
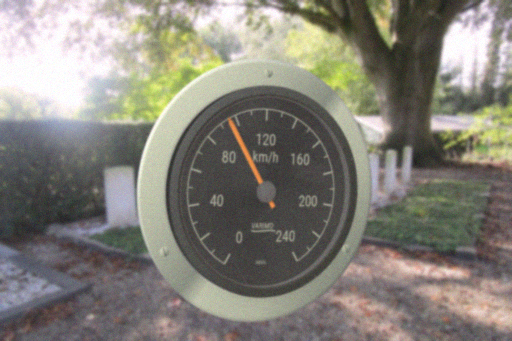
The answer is 95 km/h
